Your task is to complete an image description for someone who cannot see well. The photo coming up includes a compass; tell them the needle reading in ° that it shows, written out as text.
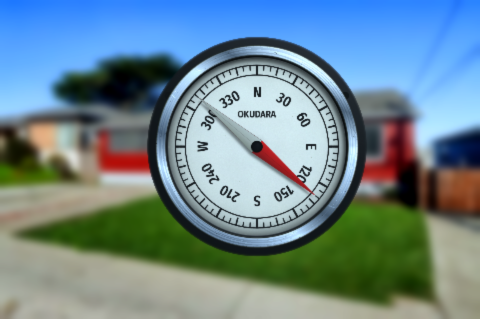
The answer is 130 °
